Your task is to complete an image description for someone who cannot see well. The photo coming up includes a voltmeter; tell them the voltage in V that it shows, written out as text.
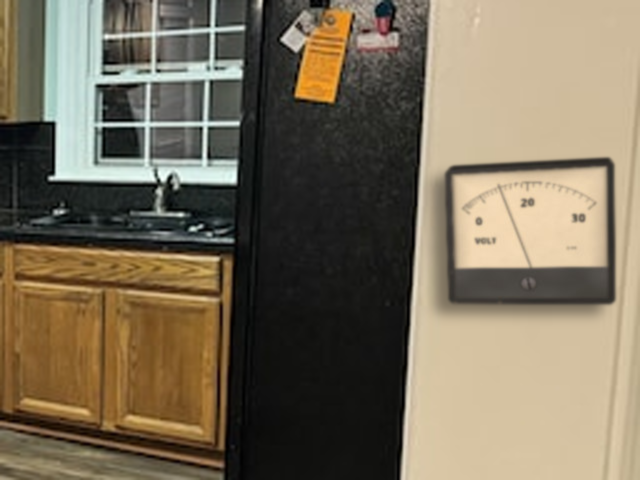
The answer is 15 V
